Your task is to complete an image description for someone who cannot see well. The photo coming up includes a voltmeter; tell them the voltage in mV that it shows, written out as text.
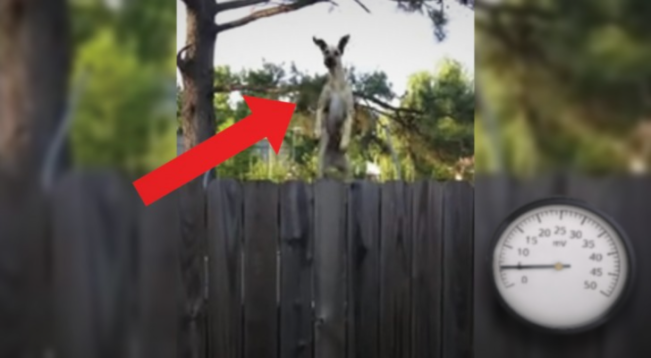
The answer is 5 mV
